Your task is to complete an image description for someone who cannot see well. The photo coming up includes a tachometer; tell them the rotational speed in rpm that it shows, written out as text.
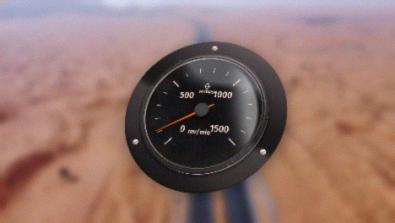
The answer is 100 rpm
